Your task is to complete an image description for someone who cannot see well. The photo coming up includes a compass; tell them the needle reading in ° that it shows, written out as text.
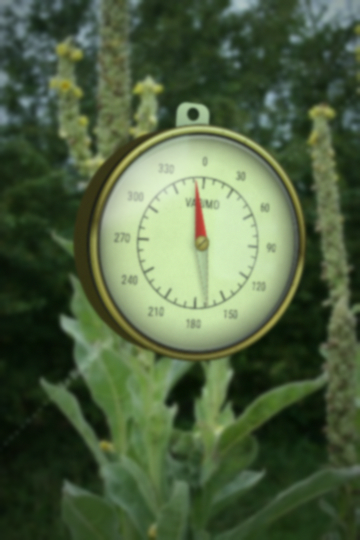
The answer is 350 °
